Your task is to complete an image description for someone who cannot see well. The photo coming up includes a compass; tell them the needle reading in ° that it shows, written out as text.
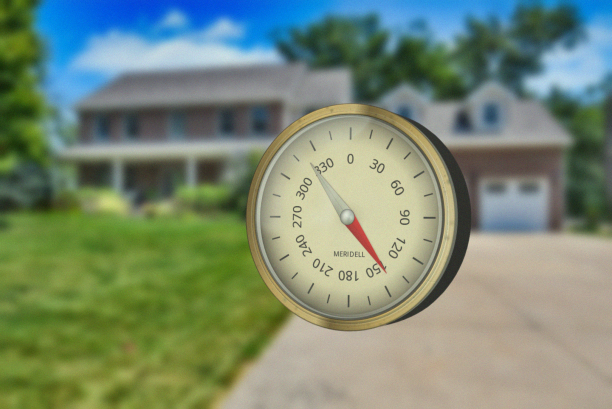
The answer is 142.5 °
